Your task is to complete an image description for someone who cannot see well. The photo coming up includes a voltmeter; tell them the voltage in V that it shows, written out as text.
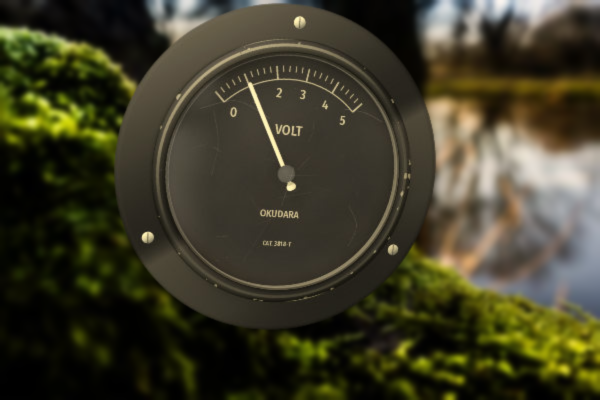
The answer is 1 V
